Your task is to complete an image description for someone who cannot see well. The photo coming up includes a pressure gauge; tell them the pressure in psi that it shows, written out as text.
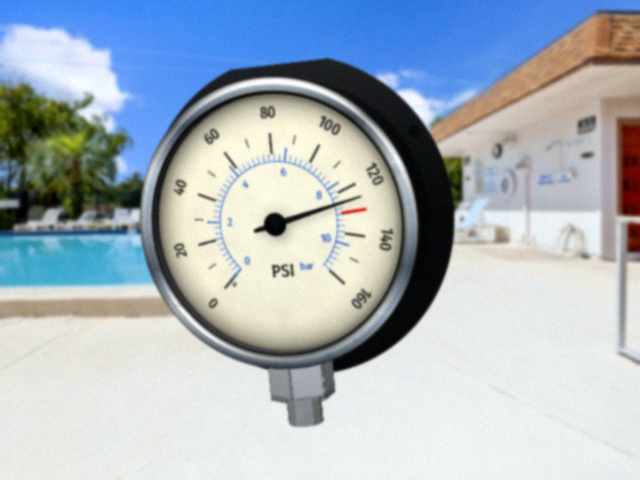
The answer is 125 psi
